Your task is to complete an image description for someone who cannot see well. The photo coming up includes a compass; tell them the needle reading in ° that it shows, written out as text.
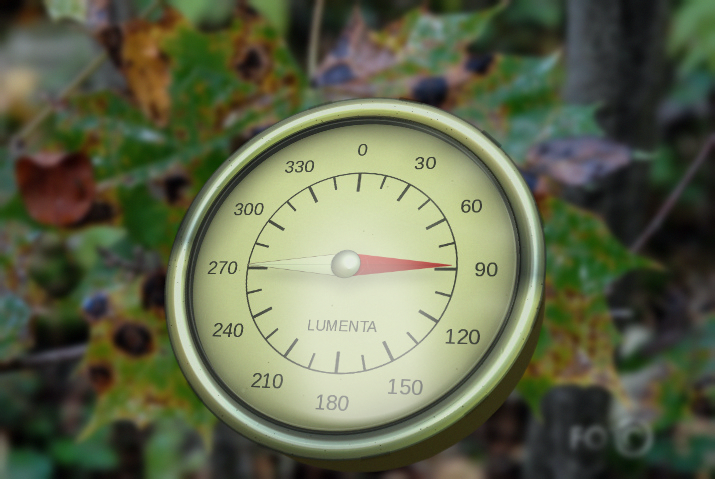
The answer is 90 °
